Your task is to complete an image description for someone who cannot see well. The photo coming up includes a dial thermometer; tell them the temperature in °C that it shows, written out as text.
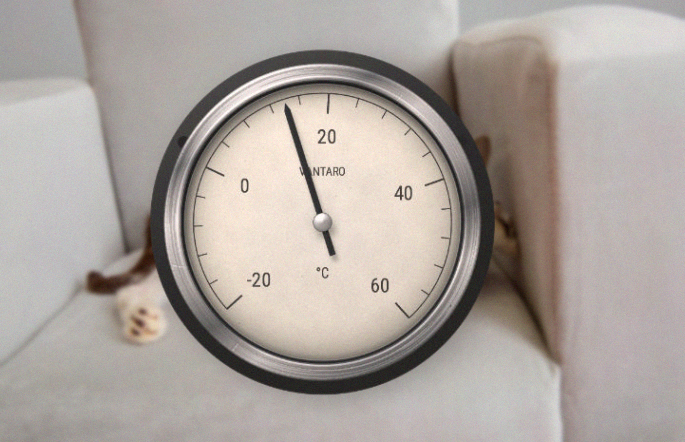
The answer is 14 °C
